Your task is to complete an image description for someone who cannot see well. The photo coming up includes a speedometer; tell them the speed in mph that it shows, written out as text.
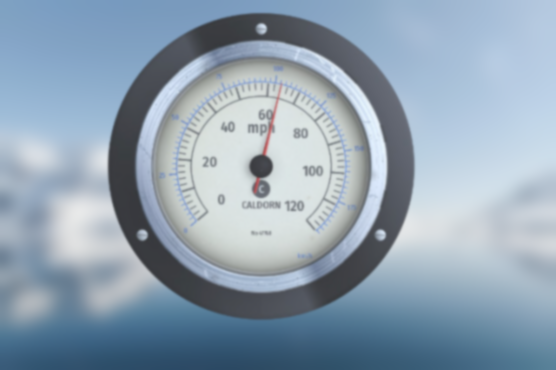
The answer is 64 mph
